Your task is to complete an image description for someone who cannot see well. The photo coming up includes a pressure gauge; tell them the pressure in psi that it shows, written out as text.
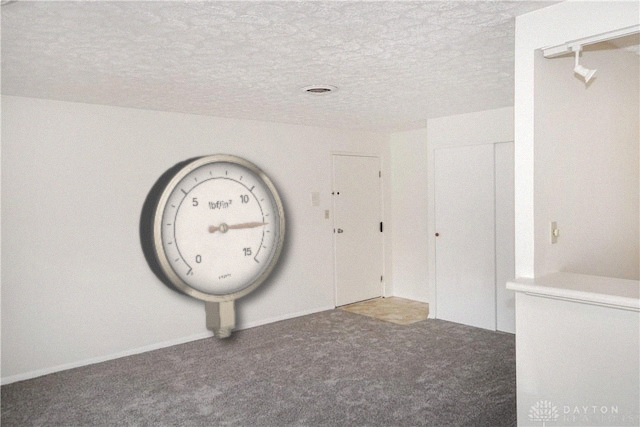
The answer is 12.5 psi
